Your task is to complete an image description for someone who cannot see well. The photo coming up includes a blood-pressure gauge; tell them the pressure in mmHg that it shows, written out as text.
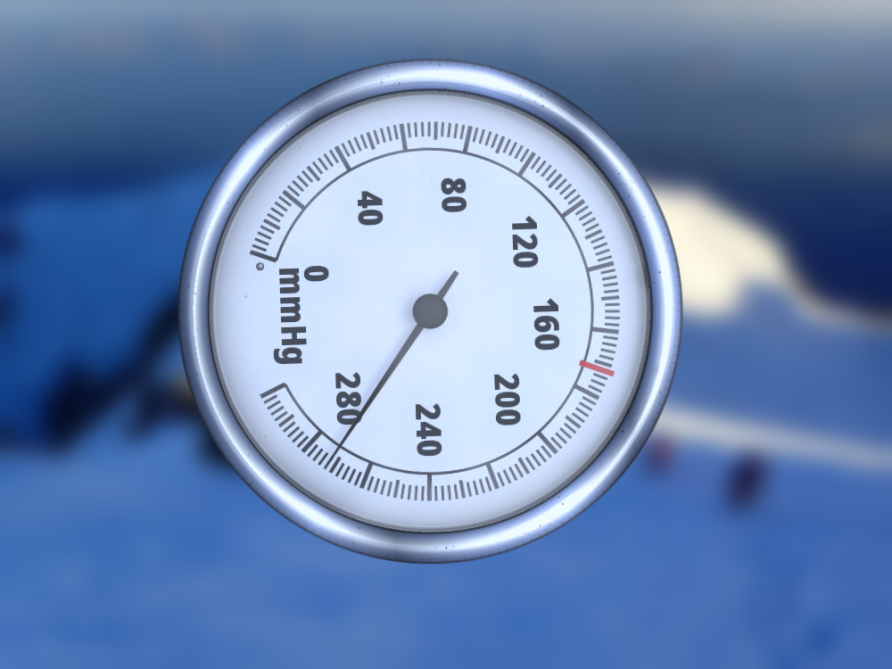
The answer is 272 mmHg
